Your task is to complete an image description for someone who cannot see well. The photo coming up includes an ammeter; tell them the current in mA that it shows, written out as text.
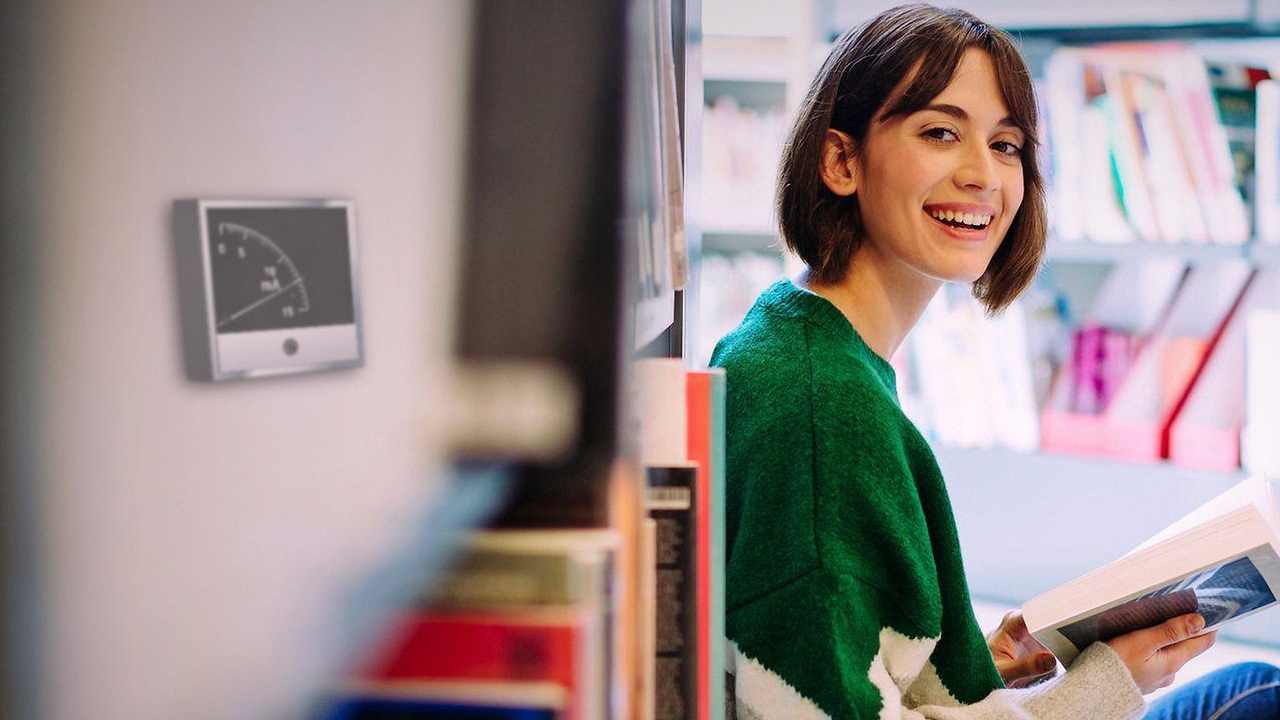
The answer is 12.5 mA
